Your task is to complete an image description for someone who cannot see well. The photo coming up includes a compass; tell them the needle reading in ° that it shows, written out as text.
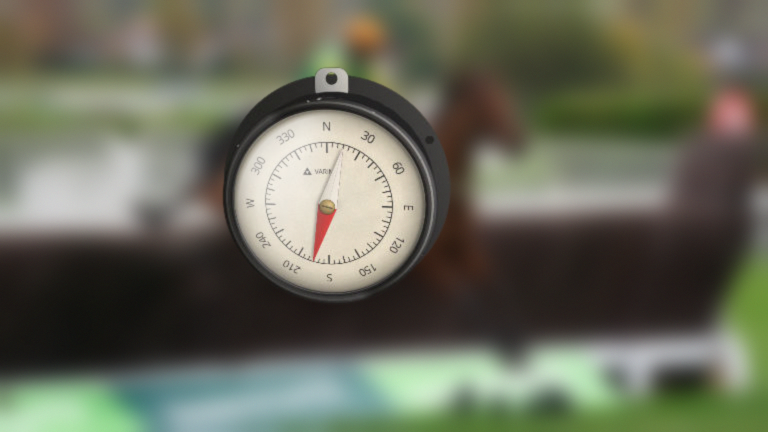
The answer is 195 °
